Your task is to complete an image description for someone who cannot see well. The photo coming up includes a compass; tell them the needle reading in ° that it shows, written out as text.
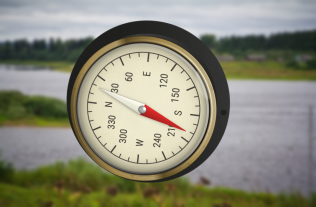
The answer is 200 °
